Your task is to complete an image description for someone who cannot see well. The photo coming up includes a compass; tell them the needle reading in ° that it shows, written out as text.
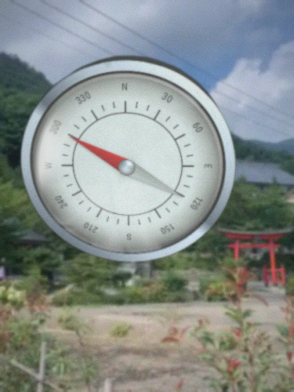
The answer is 300 °
